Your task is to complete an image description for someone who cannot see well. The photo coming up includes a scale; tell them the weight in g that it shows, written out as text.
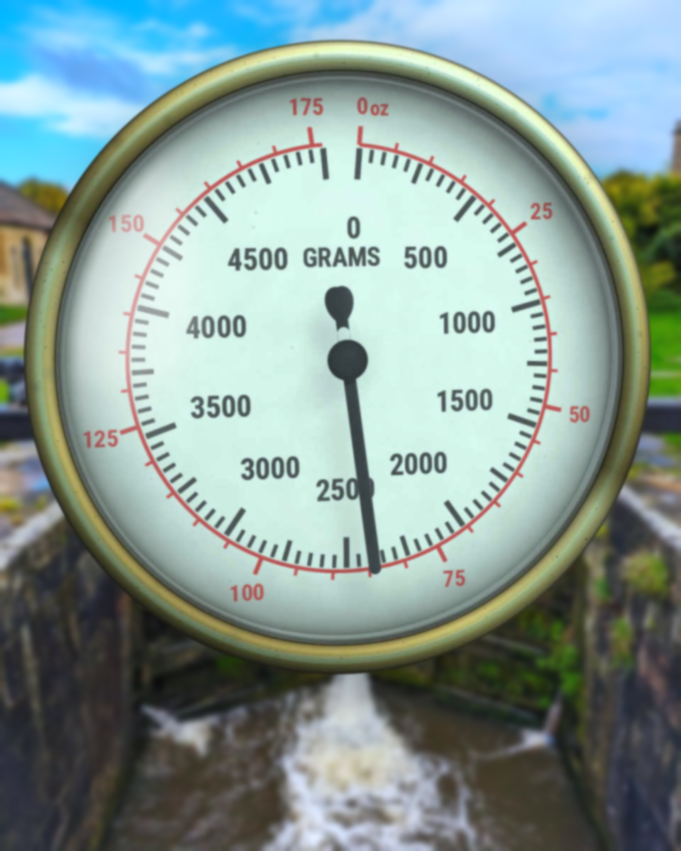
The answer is 2400 g
